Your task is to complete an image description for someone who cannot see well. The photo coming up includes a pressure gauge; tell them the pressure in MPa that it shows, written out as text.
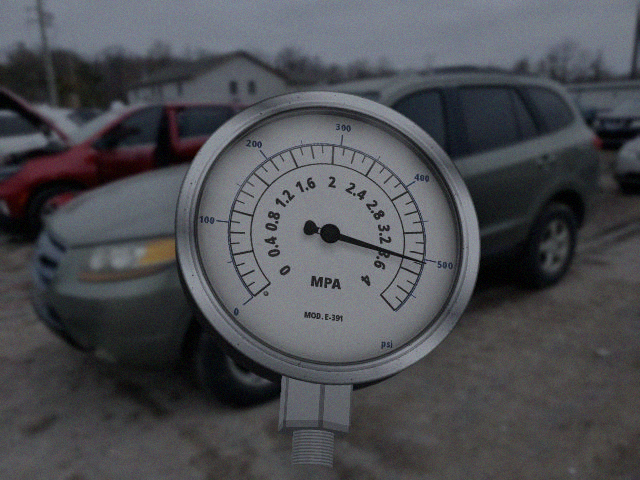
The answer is 3.5 MPa
